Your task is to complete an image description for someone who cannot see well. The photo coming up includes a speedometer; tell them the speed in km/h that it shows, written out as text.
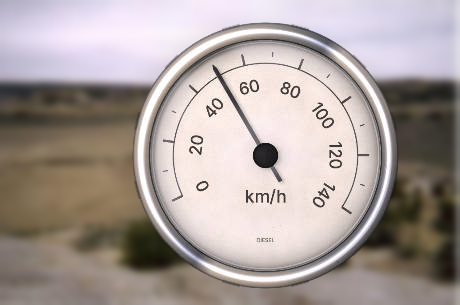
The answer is 50 km/h
